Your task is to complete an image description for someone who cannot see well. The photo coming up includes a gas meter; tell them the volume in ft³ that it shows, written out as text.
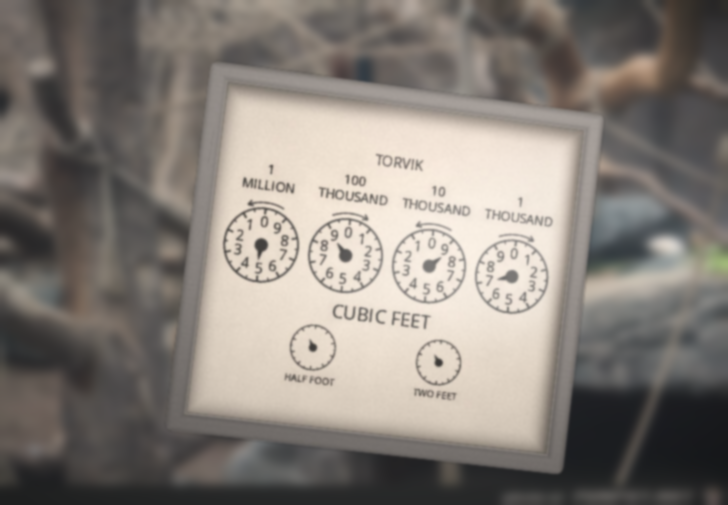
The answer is 488700 ft³
